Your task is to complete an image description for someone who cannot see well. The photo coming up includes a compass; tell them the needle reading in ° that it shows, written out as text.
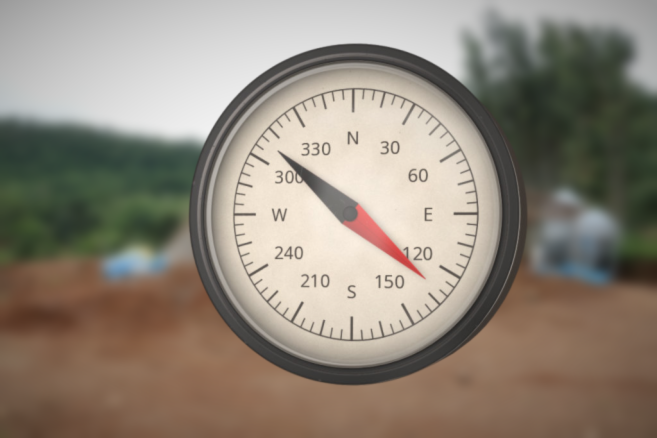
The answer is 130 °
